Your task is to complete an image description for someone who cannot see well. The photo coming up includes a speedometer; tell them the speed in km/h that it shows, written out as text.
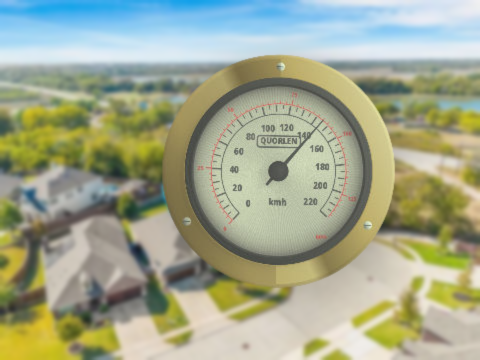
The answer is 145 km/h
